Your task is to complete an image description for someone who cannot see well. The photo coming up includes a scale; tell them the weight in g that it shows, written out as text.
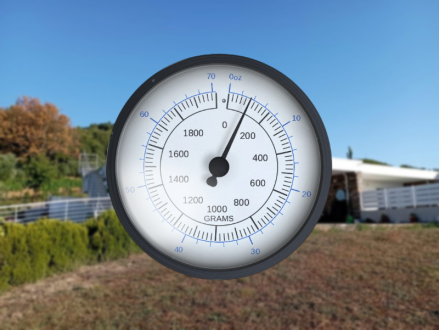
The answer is 100 g
